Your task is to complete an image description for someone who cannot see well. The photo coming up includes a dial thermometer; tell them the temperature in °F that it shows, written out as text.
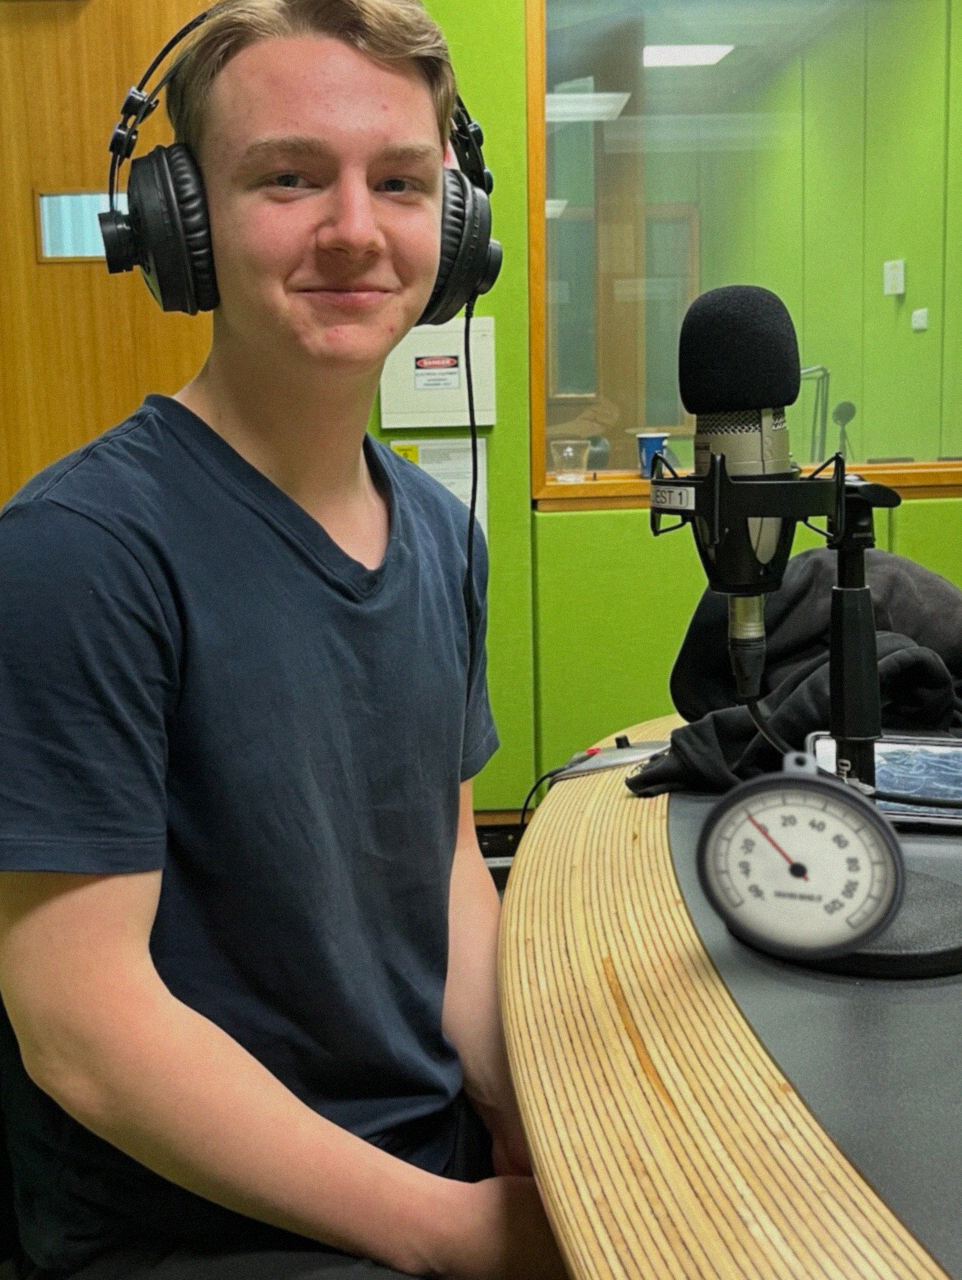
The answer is 0 °F
